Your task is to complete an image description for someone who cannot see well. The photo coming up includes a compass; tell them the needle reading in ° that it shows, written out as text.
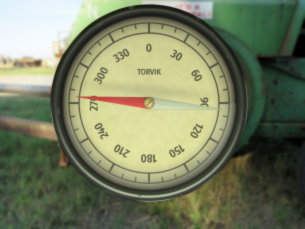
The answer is 275 °
